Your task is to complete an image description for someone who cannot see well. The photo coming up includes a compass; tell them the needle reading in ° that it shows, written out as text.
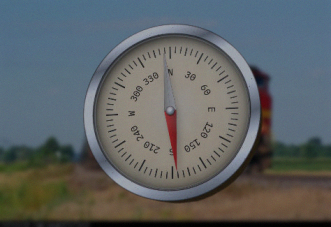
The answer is 175 °
